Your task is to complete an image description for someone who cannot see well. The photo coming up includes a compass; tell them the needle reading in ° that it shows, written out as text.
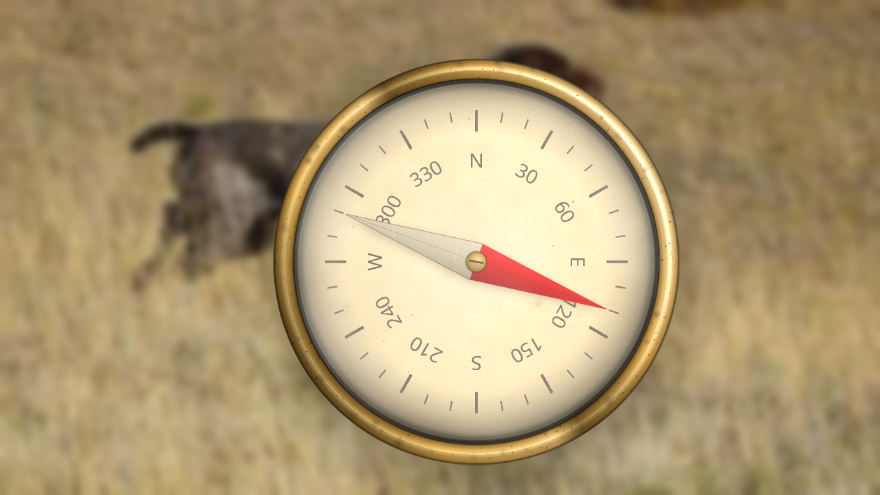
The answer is 110 °
